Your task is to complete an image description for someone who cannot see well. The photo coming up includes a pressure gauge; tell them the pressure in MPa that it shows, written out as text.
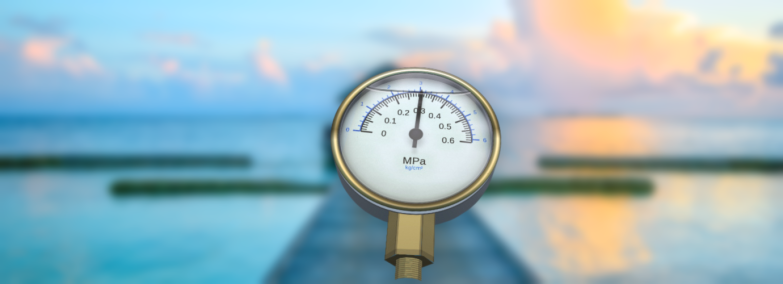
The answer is 0.3 MPa
